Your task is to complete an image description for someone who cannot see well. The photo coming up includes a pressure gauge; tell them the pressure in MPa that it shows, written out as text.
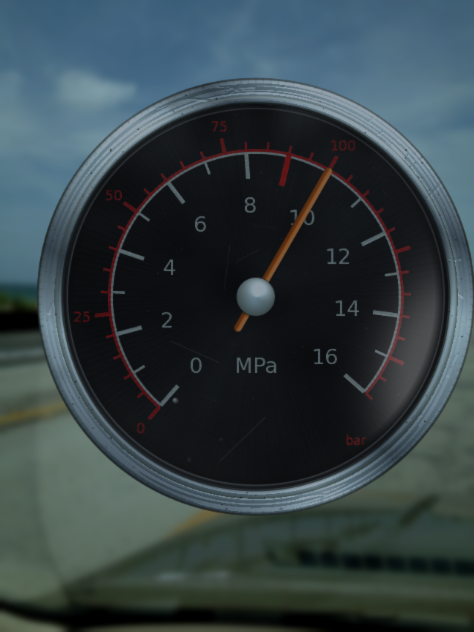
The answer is 10 MPa
